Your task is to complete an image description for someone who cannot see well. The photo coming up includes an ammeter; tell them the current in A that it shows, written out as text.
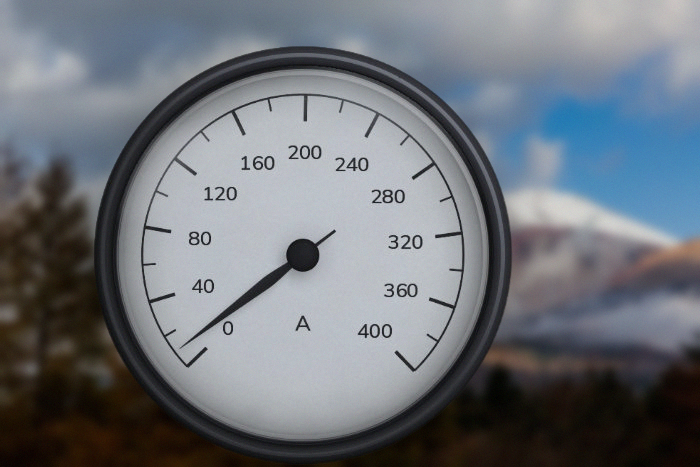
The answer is 10 A
